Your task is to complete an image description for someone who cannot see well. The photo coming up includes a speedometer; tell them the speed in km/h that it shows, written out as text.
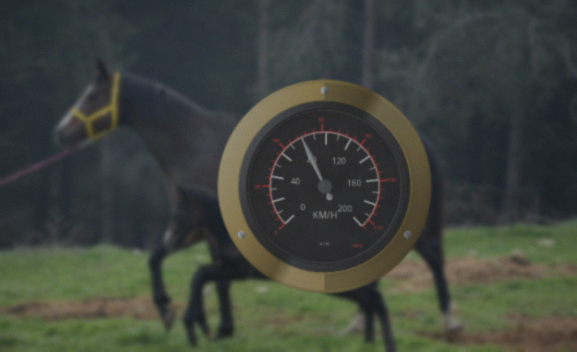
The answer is 80 km/h
